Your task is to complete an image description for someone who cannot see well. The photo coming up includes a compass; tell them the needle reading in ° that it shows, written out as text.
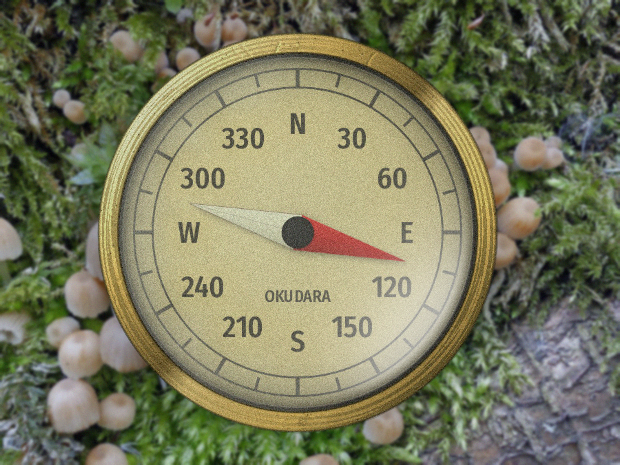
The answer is 105 °
